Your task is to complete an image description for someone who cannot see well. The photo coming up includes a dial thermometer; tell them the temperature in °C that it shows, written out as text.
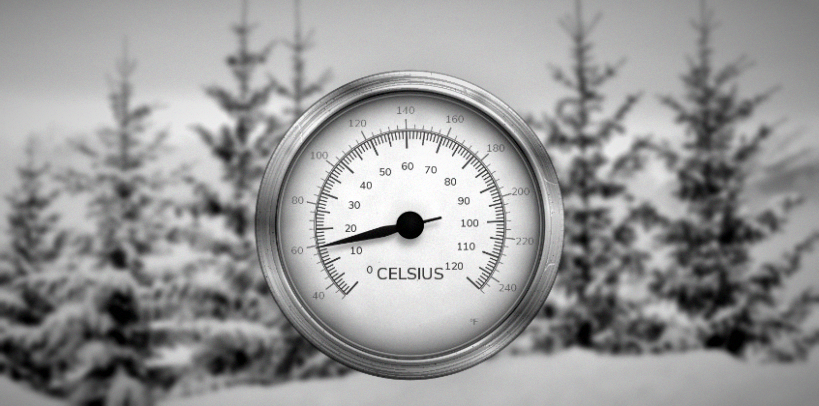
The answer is 15 °C
